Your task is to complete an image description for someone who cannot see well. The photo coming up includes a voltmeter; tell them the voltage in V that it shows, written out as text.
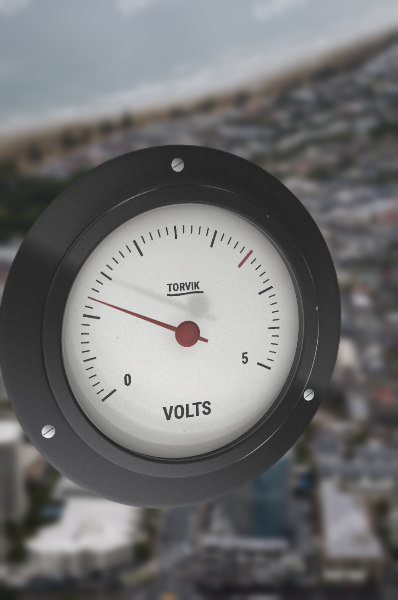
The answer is 1.2 V
